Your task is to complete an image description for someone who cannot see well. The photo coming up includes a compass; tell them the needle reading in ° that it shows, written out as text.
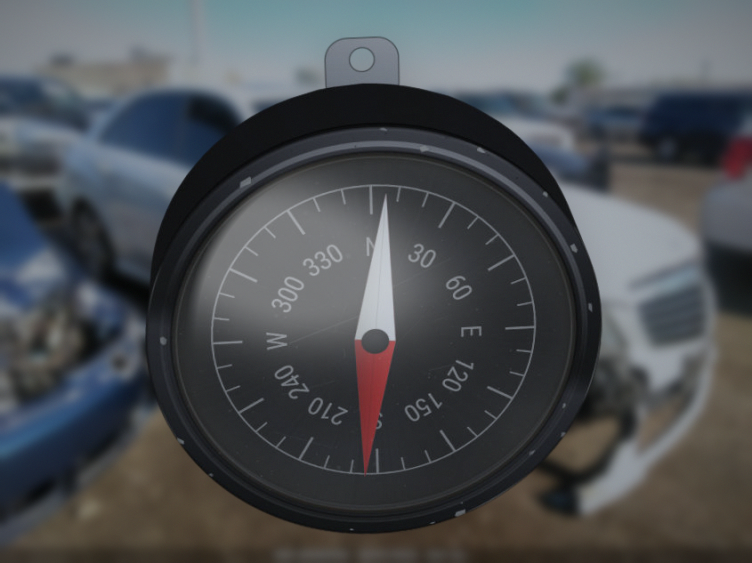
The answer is 185 °
